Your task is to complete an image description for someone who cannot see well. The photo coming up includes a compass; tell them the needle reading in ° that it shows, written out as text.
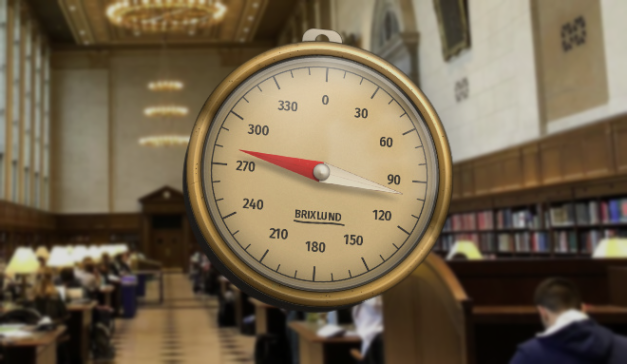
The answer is 280 °
